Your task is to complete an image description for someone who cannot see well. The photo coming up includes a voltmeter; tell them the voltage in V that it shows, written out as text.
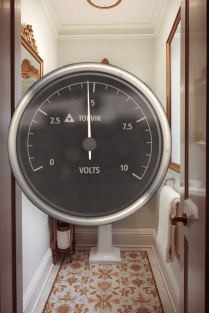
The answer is 4.75 V
